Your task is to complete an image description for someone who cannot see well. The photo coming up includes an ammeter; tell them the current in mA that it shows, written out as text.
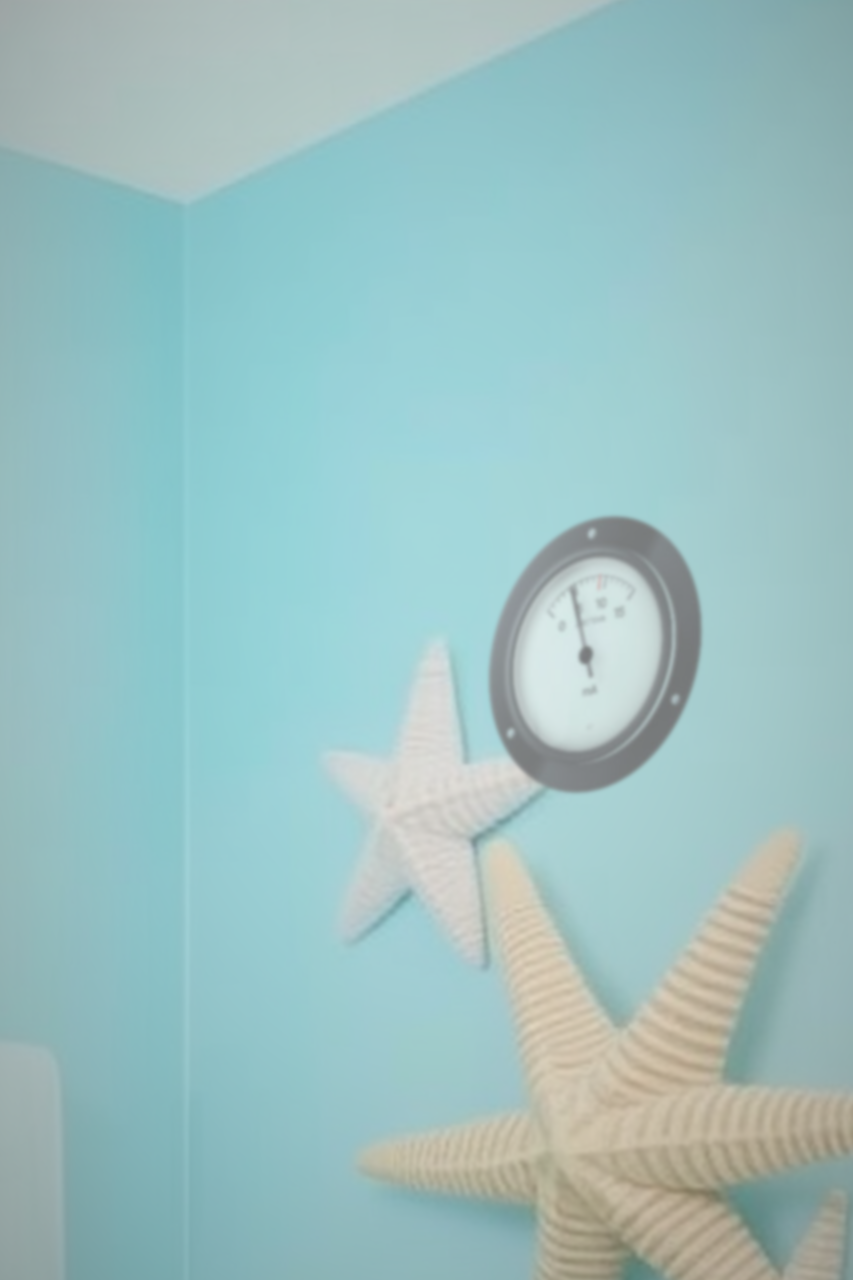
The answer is 5 mA
